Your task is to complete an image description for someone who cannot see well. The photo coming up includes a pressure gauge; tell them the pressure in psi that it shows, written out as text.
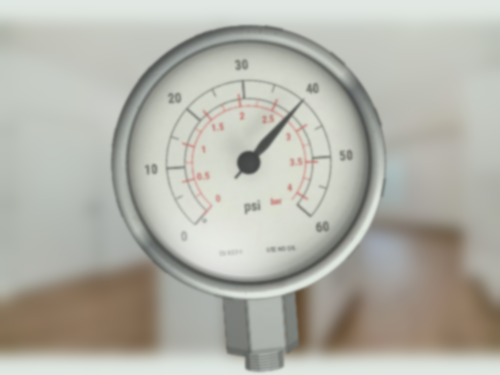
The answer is 40 psi
